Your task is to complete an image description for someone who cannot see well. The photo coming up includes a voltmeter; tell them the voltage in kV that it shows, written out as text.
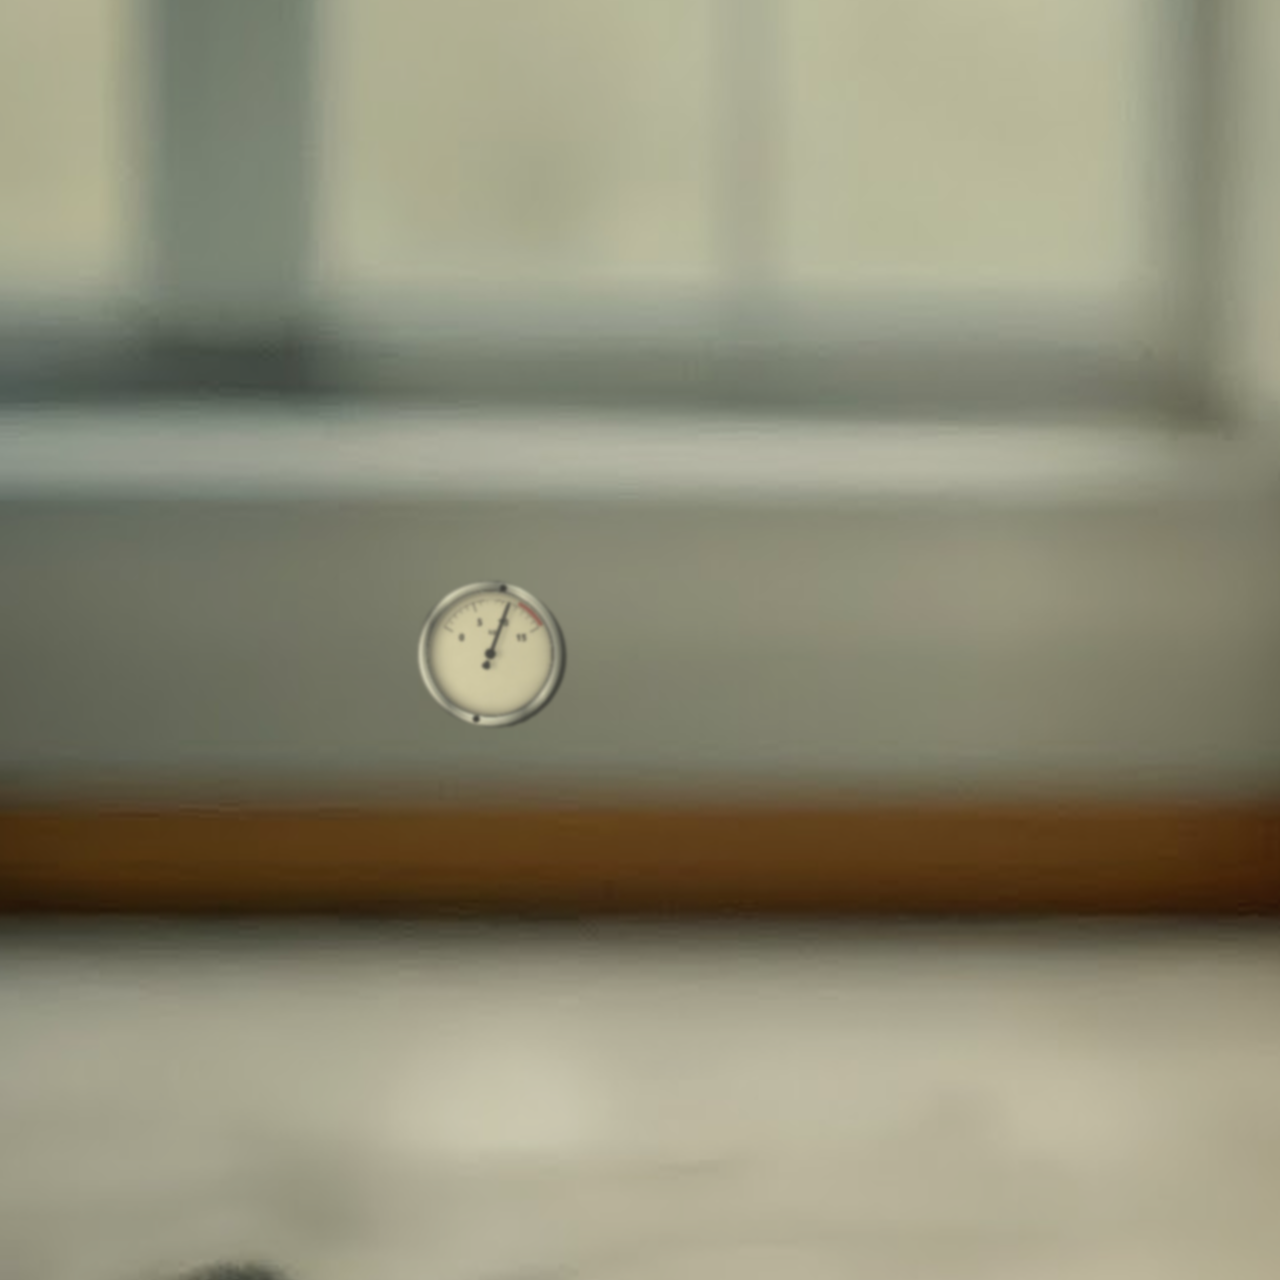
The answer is 10 kV
